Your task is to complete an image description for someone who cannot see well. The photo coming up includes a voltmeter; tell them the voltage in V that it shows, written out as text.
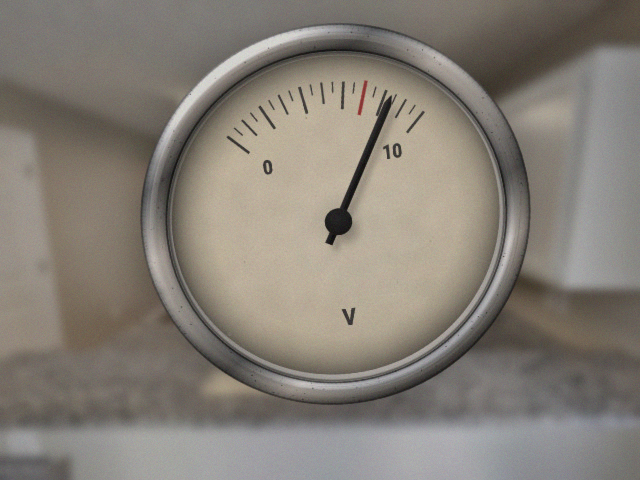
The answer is 8.25 V
